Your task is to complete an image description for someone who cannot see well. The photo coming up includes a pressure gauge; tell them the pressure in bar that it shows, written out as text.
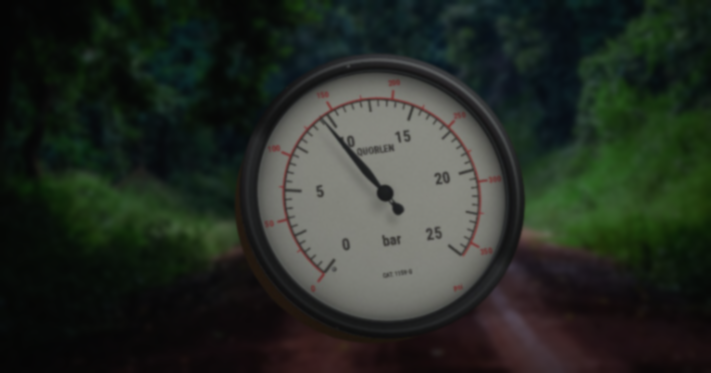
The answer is 9.5 bar
